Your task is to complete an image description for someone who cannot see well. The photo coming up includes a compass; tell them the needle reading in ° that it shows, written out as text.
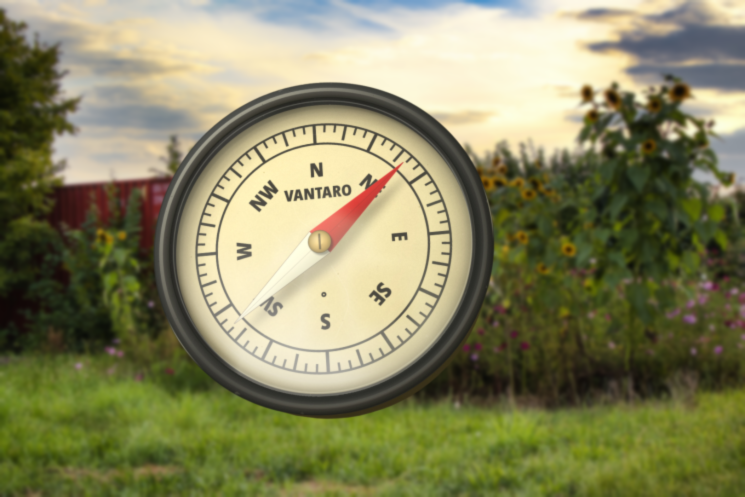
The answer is 50 °
